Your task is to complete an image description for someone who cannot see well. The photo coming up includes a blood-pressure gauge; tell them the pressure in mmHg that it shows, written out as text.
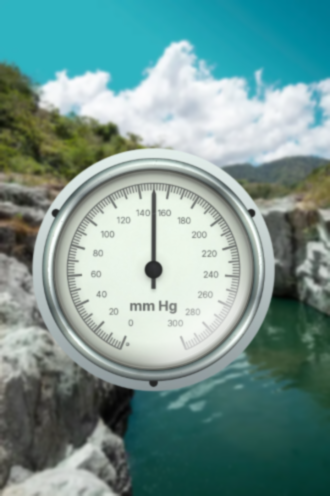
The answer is 150 mmHg
